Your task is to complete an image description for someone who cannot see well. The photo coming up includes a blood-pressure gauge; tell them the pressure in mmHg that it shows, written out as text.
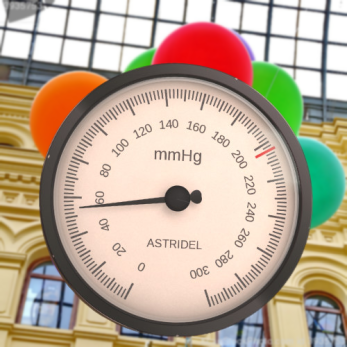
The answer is 54 mmHg
